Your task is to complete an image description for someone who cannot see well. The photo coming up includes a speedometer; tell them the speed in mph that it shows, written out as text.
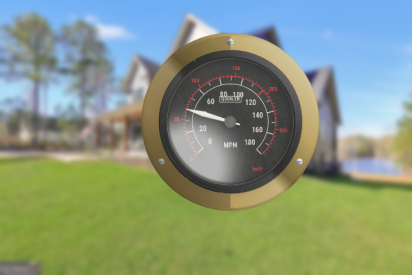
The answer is 40 mph
